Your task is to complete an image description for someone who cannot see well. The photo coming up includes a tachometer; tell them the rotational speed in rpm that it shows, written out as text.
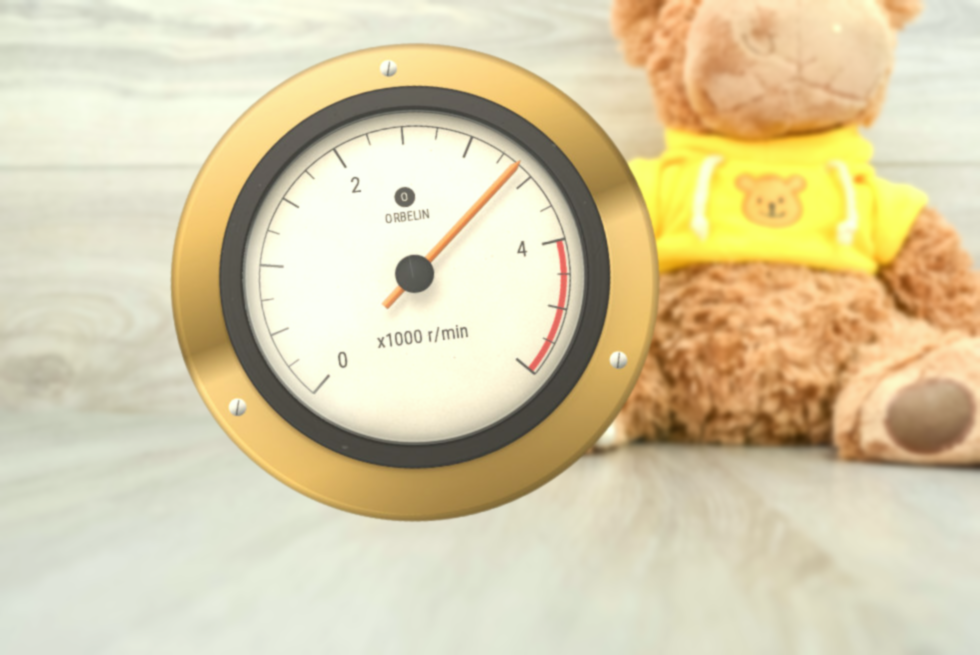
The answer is 3375 rpm
